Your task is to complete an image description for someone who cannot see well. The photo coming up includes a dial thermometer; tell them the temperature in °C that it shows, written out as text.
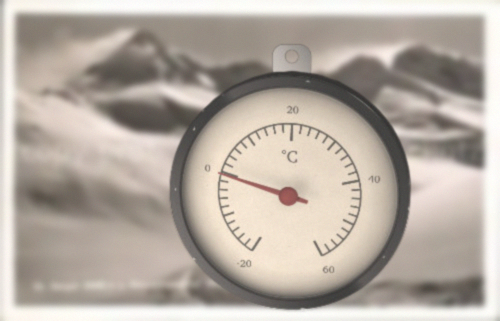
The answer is 0 °C
